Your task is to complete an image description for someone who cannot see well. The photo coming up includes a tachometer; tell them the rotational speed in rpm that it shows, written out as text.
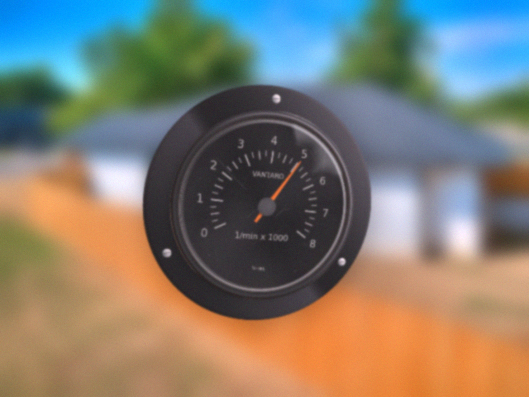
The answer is 5000 rpm
